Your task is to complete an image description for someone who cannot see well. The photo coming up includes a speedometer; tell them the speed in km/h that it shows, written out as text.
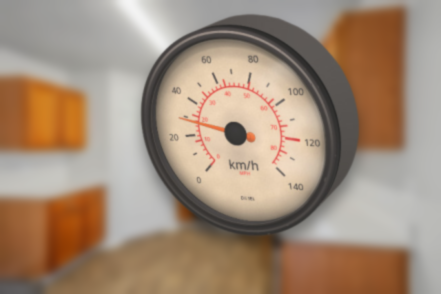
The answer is 30 km/h
